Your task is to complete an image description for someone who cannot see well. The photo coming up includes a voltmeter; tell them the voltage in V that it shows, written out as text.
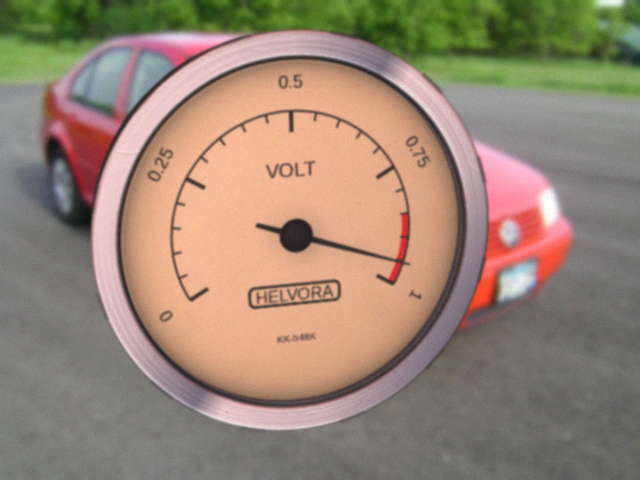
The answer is 0.95 V
